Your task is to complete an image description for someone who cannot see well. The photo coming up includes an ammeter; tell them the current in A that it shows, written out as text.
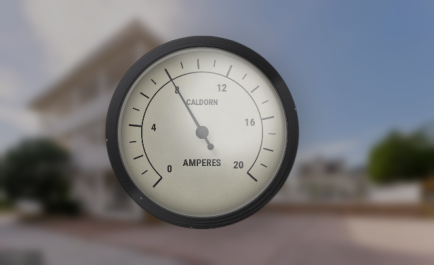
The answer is 8 A
